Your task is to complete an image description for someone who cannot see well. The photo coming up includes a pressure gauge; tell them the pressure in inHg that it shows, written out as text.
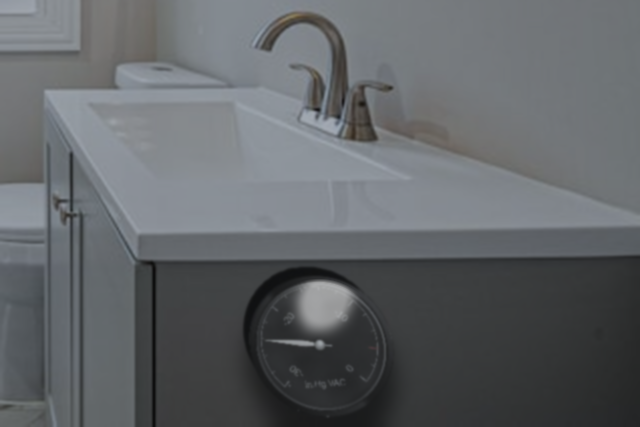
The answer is -24 inHg
